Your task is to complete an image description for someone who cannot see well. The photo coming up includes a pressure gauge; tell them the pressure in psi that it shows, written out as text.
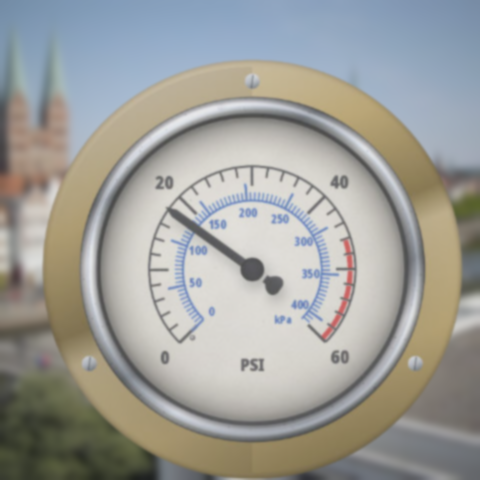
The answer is 18 psi
